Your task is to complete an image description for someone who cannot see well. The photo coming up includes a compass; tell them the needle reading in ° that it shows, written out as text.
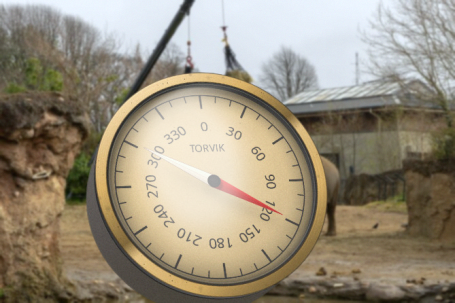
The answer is 120 °
